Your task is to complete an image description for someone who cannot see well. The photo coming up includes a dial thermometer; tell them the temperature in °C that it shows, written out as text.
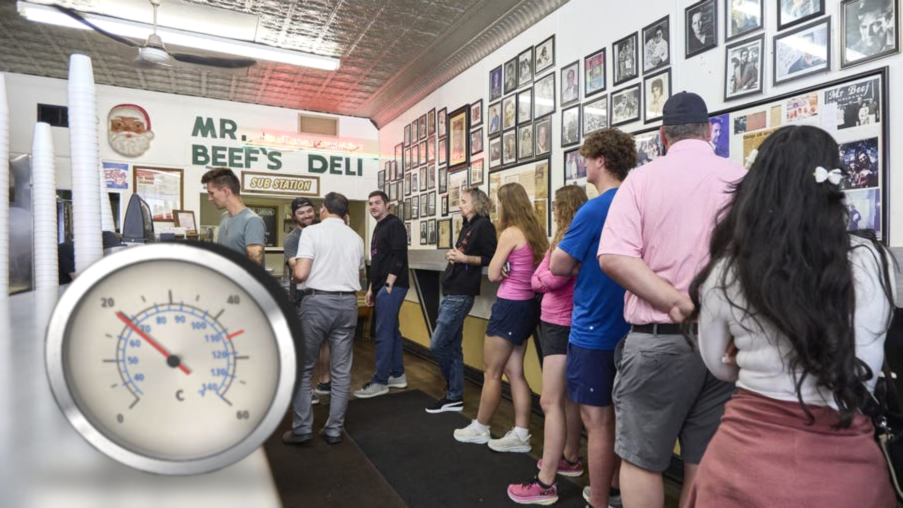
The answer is 20 °C
